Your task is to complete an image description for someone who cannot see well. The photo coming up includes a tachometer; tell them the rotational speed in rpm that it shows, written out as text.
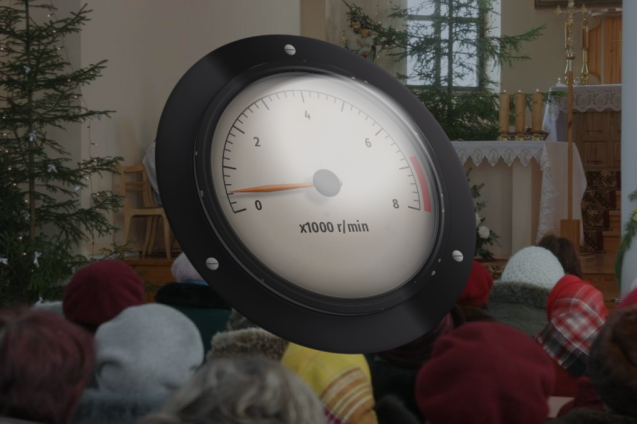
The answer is 400 rpm
